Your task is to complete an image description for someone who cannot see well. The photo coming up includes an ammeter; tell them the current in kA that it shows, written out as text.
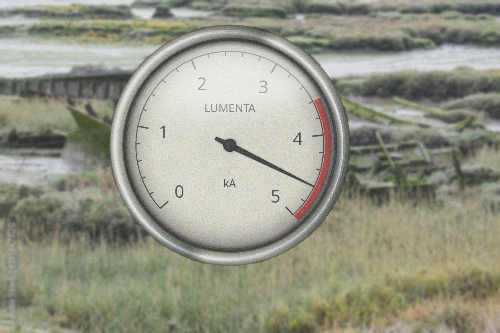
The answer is 4.6 kA
